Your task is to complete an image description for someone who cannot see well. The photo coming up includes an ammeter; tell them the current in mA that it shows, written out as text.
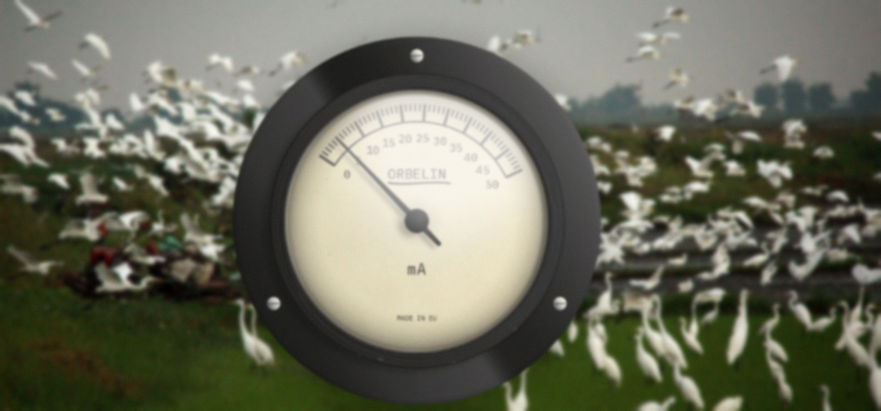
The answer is 5 mA
